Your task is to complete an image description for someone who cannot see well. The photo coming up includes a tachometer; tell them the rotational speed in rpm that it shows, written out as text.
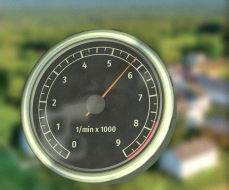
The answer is 5750 rpm
